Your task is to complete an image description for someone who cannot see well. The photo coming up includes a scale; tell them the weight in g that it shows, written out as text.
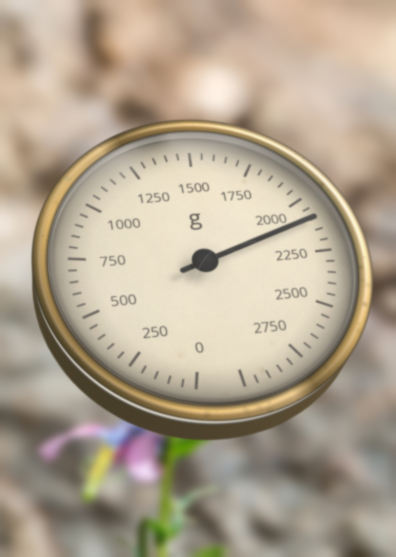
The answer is 2100 g
